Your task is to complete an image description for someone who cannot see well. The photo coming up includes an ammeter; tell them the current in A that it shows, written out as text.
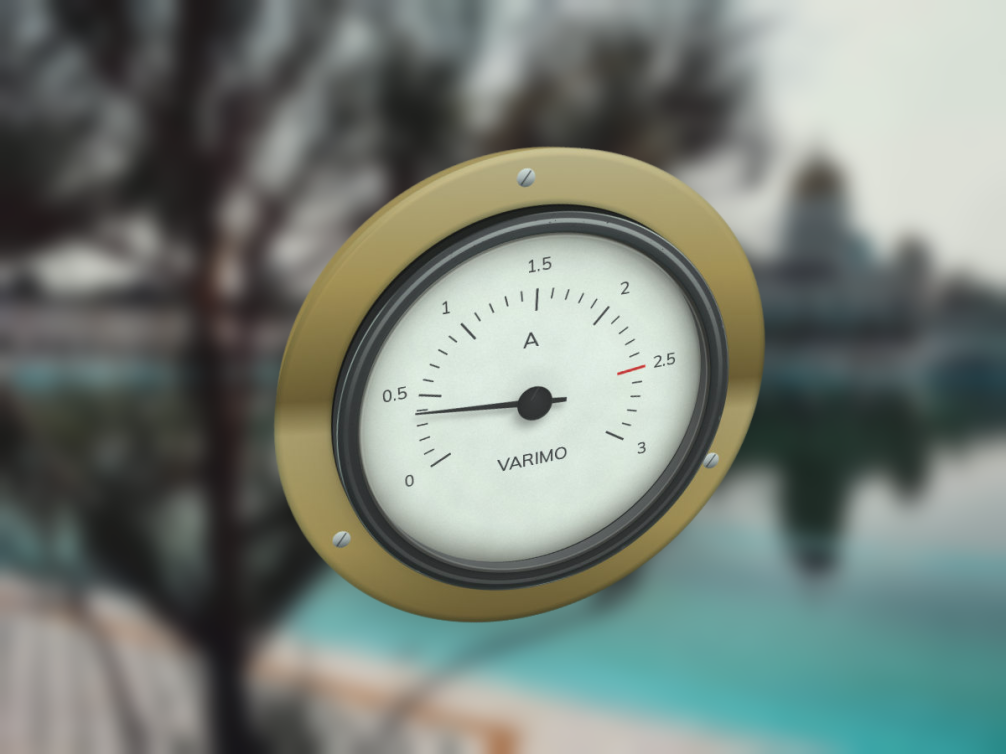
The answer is 0.4 A
